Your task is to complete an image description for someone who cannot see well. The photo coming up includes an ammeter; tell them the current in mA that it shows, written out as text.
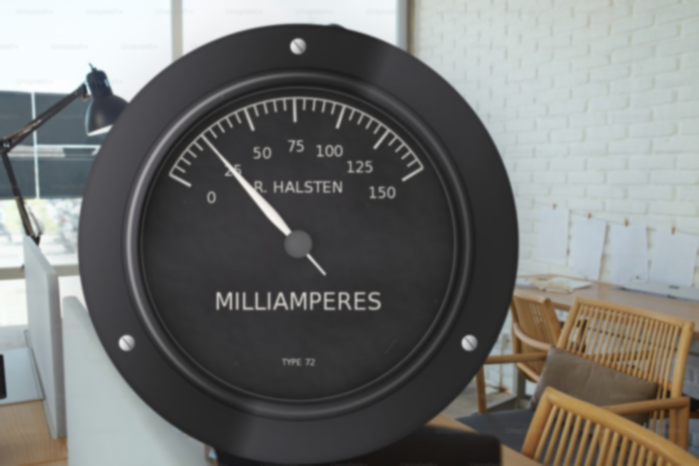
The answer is 25 mA
